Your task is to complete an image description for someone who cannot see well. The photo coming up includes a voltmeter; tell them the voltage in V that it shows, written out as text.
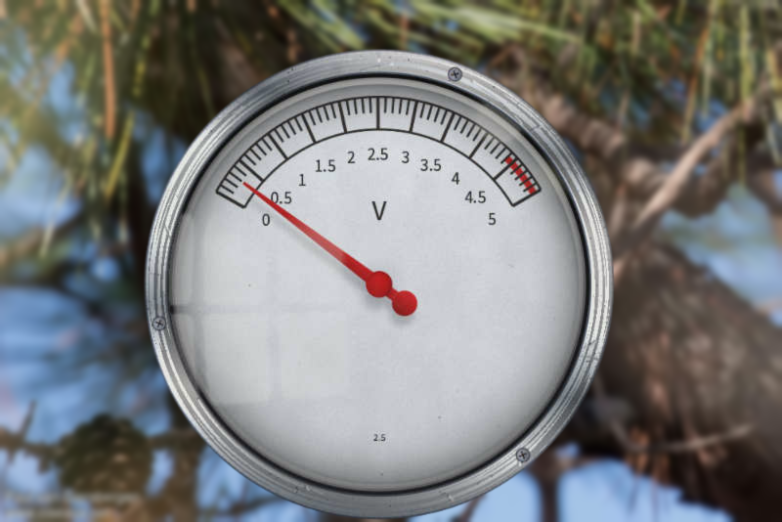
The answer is 0.3 V
